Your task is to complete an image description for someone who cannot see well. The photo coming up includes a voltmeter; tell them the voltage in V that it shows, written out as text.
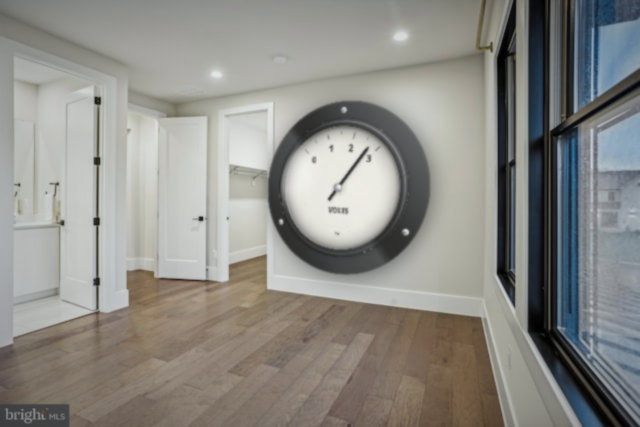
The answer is 2.75 V
